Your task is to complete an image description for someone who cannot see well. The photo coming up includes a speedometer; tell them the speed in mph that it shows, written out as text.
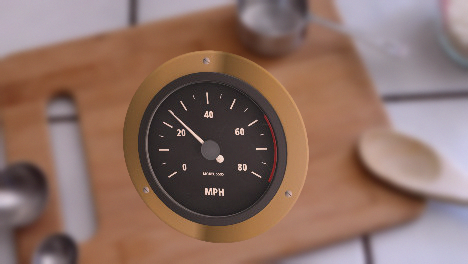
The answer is 25 mph
